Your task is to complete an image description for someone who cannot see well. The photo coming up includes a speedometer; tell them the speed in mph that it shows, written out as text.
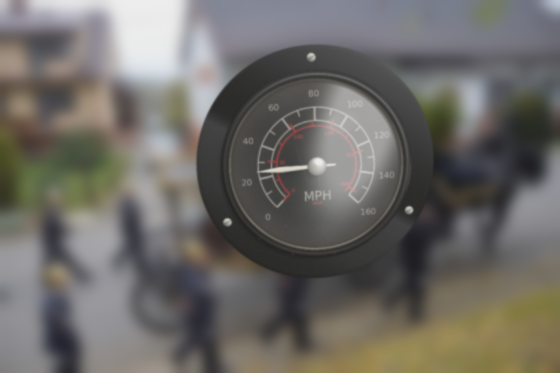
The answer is 25 mph
